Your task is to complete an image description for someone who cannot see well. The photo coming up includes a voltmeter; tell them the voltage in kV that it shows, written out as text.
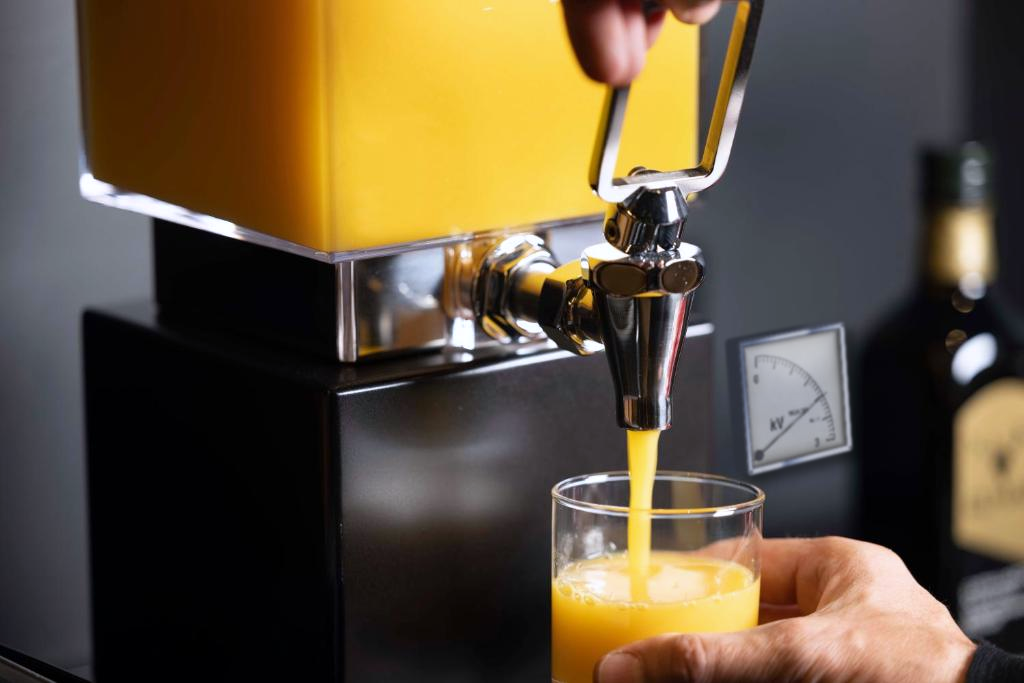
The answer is 2 kV
